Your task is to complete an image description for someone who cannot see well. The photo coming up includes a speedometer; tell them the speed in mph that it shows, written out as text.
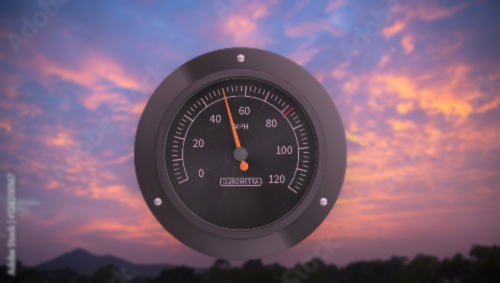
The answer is 50 mph
